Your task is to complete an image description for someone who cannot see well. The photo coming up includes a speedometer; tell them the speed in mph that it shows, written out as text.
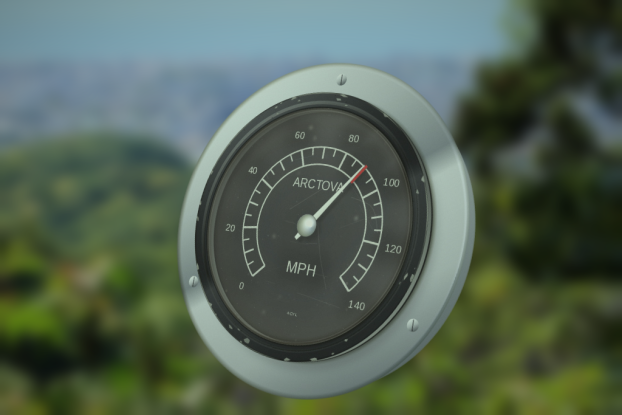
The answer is 90 mph
